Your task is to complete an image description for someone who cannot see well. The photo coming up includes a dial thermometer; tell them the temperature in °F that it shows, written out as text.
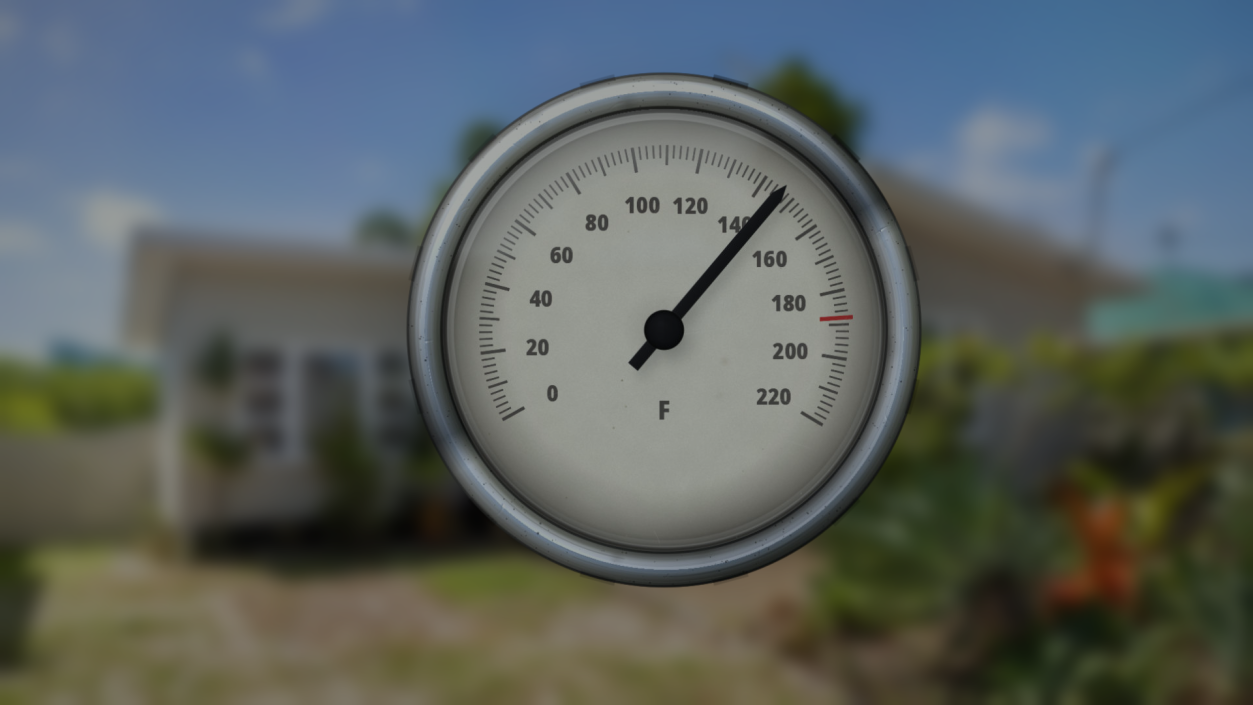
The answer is 146 °F
